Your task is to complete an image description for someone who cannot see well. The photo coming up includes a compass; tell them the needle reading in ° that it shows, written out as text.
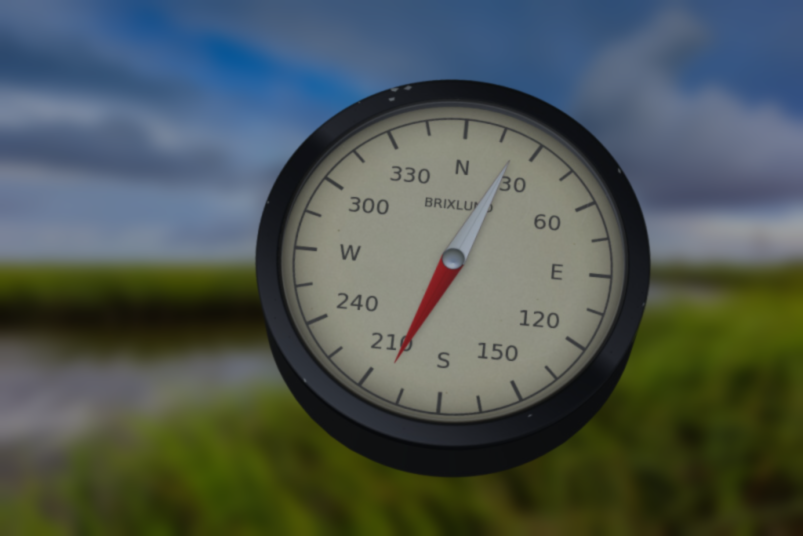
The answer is 202.5 °
